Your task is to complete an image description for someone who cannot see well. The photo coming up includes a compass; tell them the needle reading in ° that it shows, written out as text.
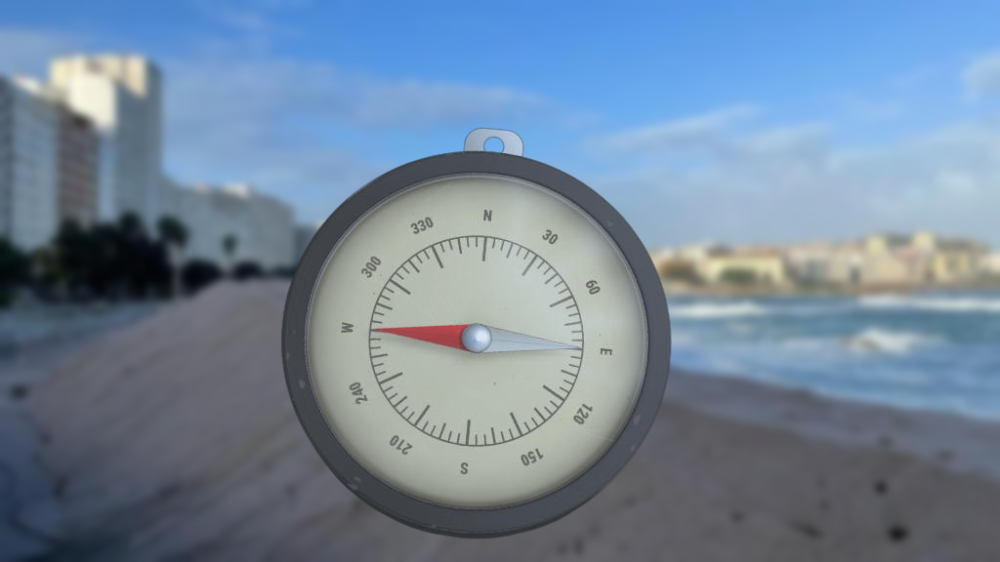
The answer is 270 °
